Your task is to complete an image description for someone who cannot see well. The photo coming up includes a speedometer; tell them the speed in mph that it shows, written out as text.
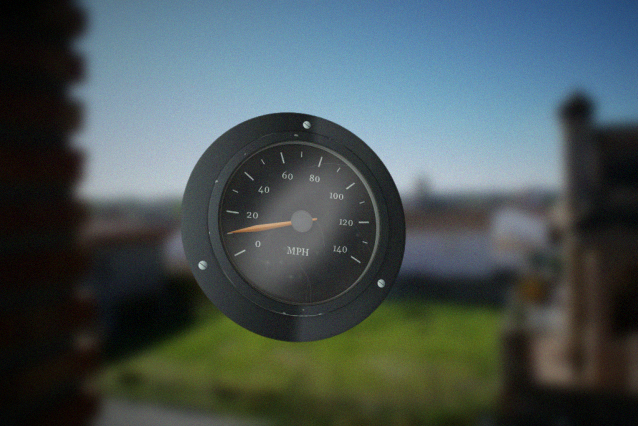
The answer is 10 mph
